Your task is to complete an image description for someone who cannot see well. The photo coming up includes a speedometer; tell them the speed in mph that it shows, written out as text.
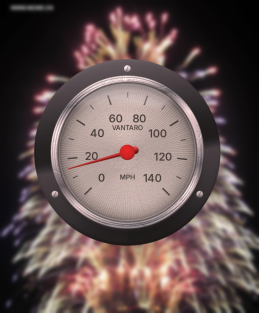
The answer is 15 mph
